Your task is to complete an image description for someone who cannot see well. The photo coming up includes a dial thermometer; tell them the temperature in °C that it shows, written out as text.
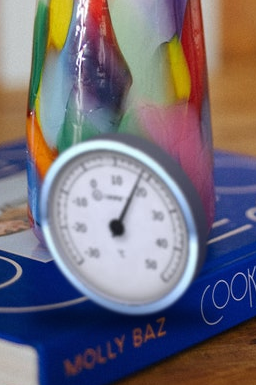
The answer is 18 °C
